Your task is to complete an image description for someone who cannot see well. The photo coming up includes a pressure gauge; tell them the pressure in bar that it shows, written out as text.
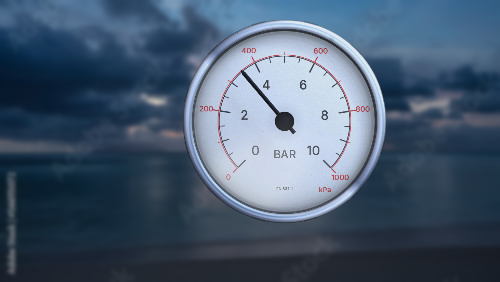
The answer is 3.5 bar
